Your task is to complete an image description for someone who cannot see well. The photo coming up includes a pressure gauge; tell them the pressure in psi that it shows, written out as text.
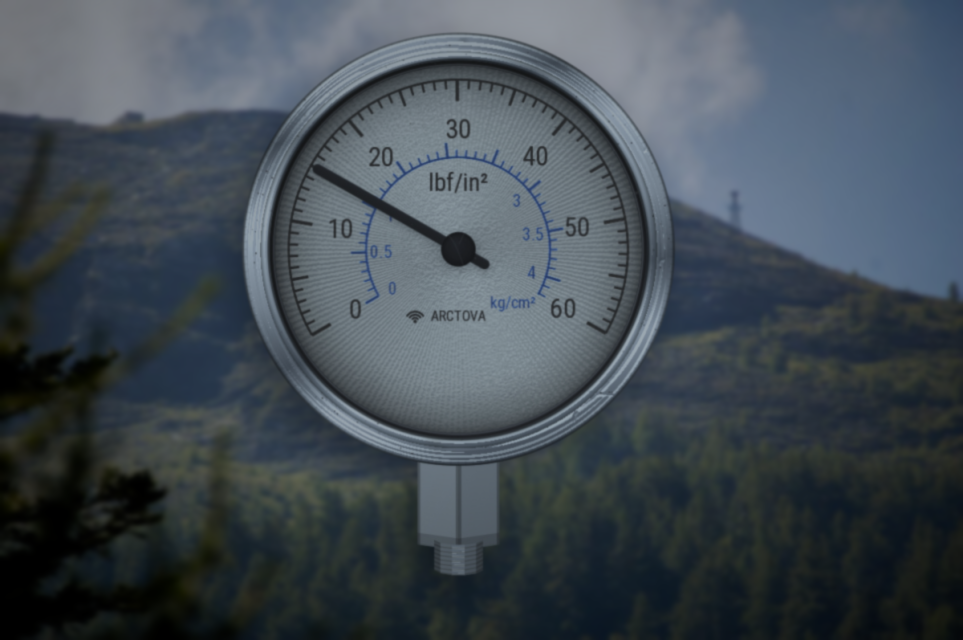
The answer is 15 psi
